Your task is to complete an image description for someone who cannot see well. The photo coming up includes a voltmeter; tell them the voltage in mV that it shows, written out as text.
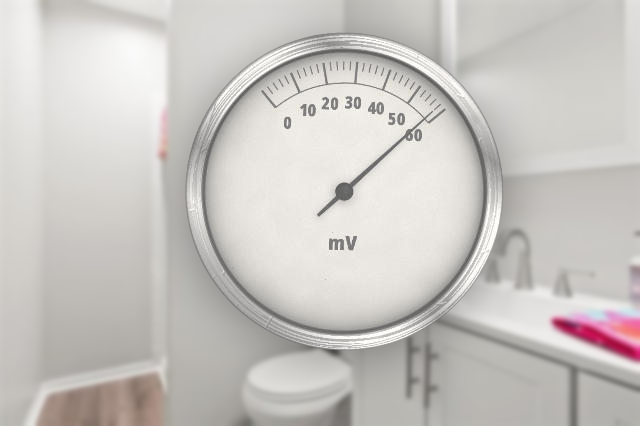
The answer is 58 mV
